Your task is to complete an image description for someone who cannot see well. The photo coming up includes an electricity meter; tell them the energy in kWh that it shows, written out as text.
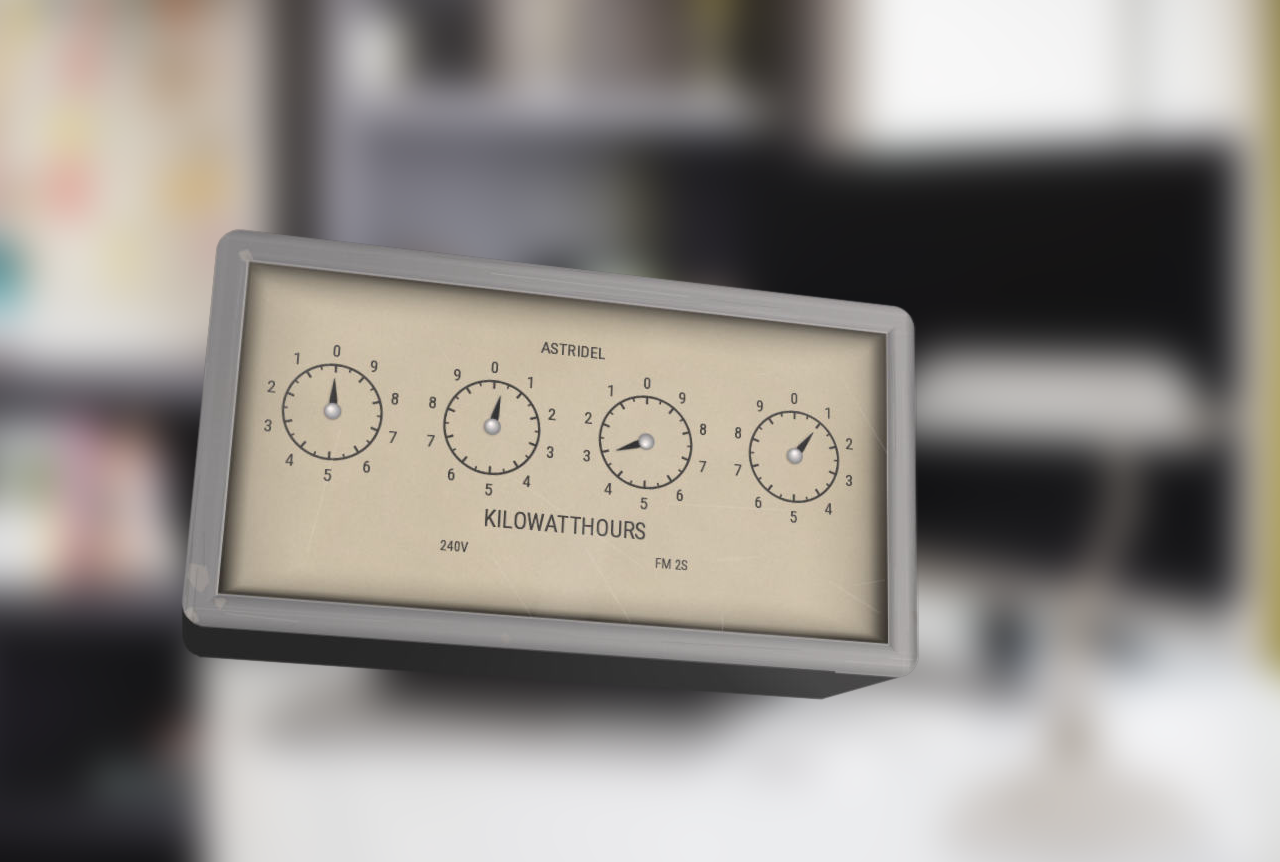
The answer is 31 kWh
